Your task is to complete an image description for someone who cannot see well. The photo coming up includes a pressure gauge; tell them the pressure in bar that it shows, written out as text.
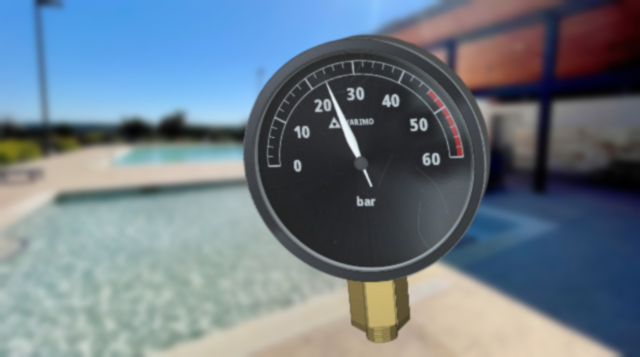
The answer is 24 bar
